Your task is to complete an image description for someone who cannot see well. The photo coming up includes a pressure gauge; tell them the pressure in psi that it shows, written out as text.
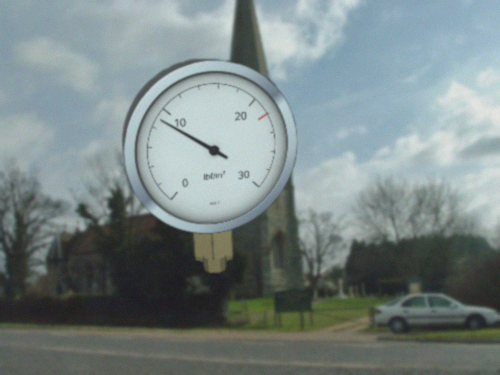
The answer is 9 psi
